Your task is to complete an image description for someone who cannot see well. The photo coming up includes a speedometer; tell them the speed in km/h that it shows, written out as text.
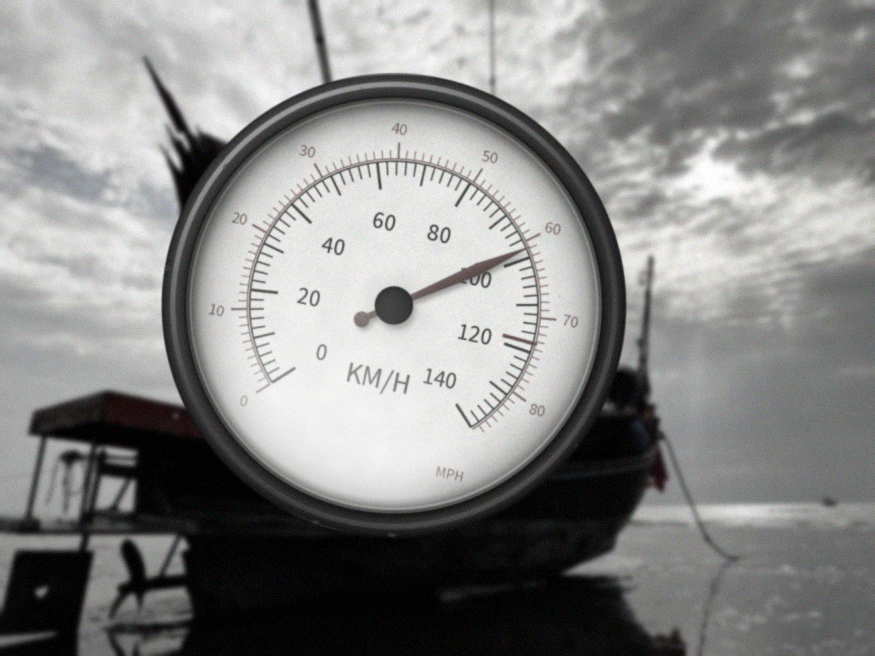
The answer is 98 km/h
